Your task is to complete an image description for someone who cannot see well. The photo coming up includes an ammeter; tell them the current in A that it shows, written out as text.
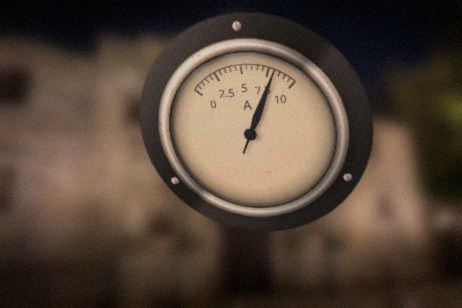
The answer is 8 A
